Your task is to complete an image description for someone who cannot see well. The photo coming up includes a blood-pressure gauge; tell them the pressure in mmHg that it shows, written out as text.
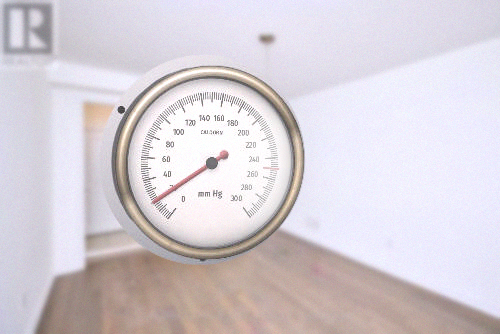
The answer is 20 mmHg
